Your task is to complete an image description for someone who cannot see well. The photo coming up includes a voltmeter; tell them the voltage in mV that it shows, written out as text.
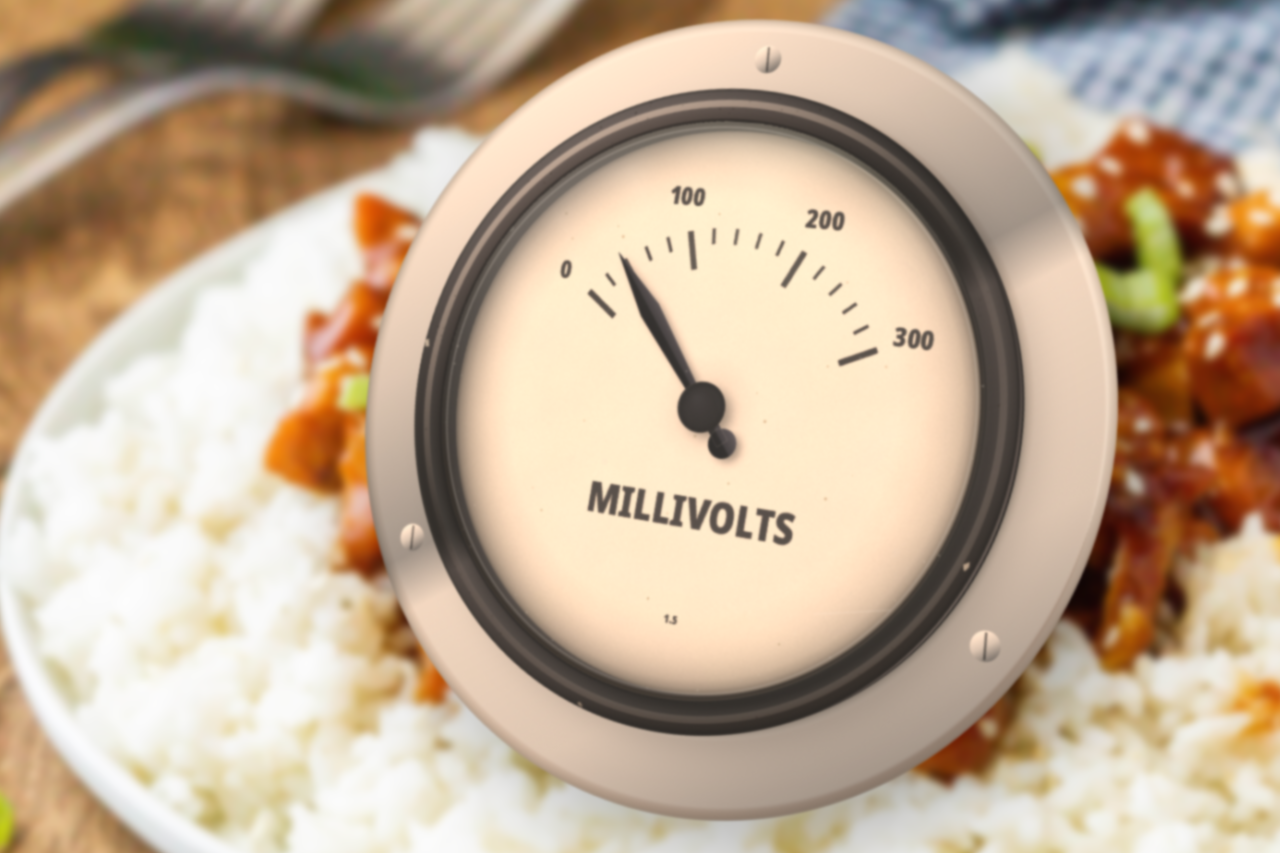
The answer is 40 mV
